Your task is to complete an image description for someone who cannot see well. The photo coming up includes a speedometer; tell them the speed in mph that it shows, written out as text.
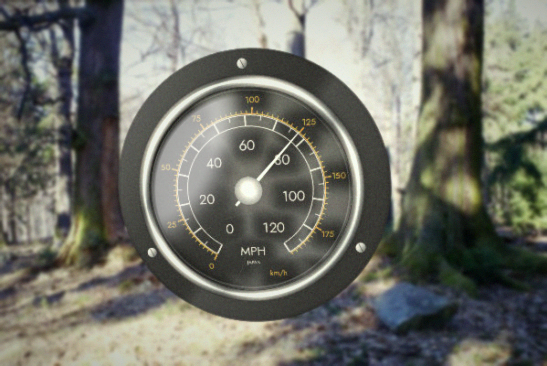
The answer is 77.5 mph
